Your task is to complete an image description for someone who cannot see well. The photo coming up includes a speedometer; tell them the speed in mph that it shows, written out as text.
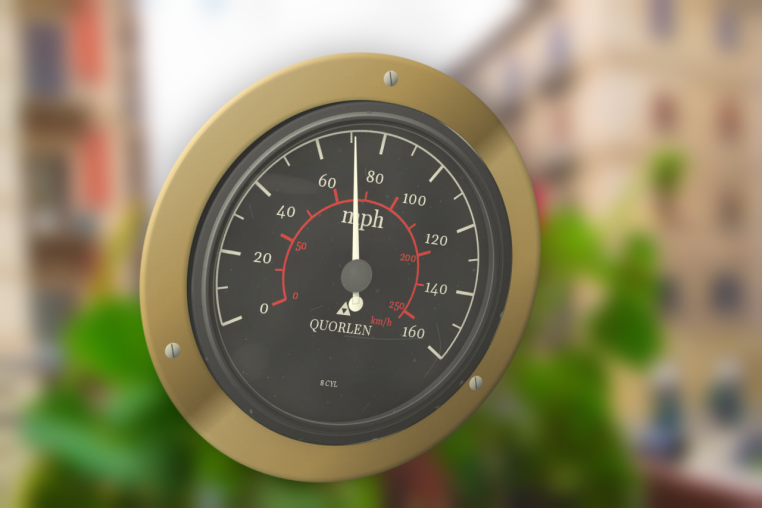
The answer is 70 mph
